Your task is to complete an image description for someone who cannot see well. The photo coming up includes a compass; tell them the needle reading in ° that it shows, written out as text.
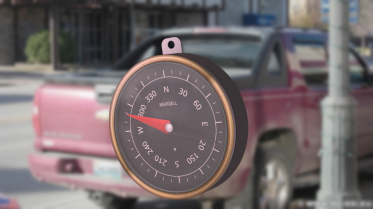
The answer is 290 °
